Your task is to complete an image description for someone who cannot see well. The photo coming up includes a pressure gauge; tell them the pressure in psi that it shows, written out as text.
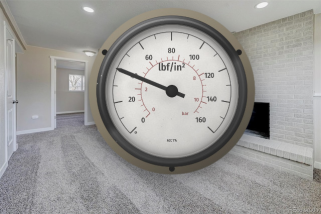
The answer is 40 psi
